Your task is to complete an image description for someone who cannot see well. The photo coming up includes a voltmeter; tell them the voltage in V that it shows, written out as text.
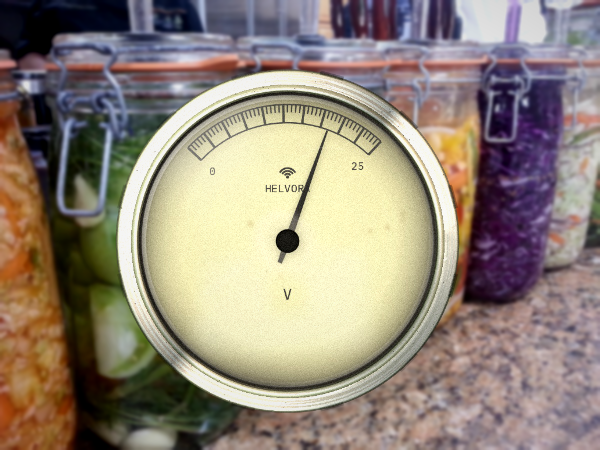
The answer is 18.5 V
